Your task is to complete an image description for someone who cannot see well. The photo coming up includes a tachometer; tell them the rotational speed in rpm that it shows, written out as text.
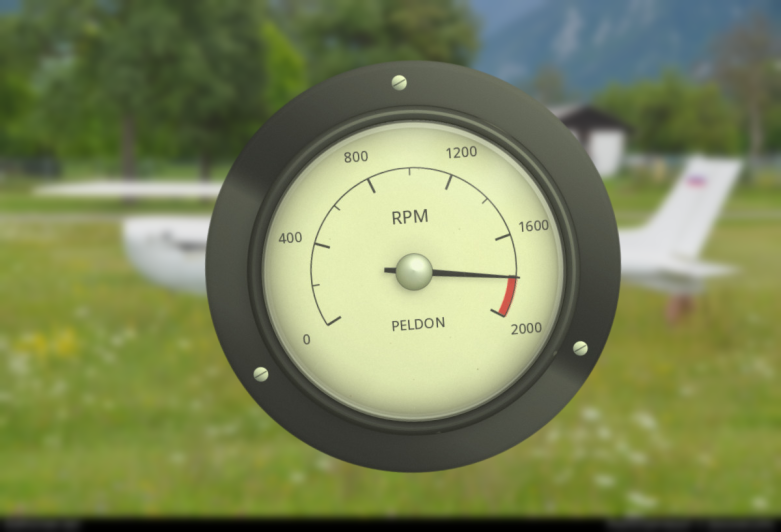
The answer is 1800 rpm
